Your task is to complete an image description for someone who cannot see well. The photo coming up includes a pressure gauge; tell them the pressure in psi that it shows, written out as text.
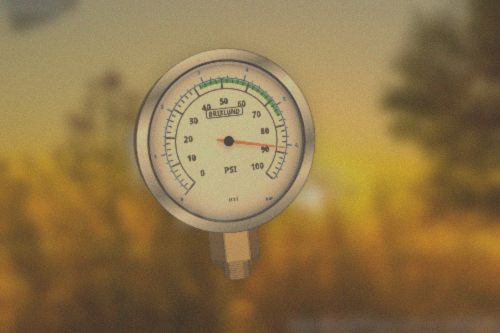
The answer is 88 psi
